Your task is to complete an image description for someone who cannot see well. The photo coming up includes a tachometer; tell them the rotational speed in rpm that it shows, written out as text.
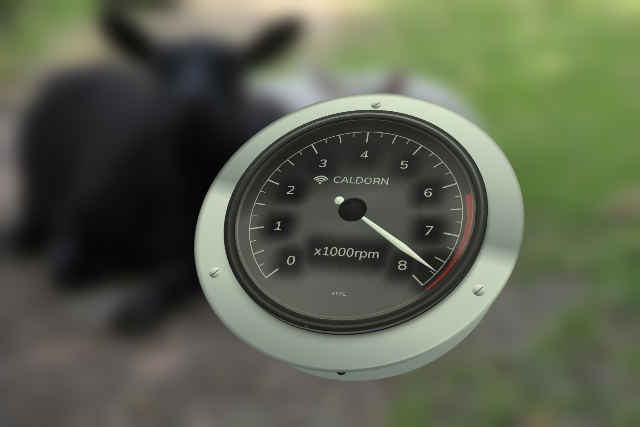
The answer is 7750 rpm
